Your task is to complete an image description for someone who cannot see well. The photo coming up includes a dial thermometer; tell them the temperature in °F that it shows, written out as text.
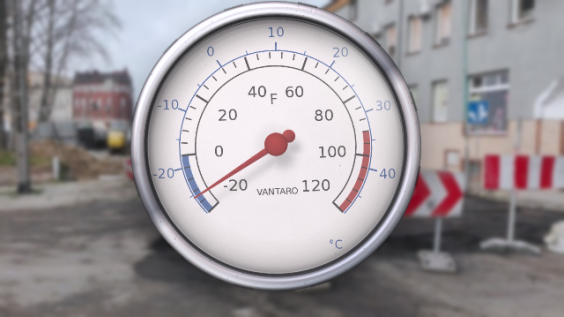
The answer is -14 °F
